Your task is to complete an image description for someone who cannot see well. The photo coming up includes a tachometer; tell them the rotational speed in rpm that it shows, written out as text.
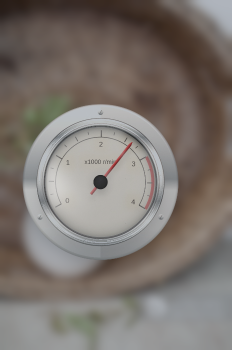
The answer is 2625 rpm
